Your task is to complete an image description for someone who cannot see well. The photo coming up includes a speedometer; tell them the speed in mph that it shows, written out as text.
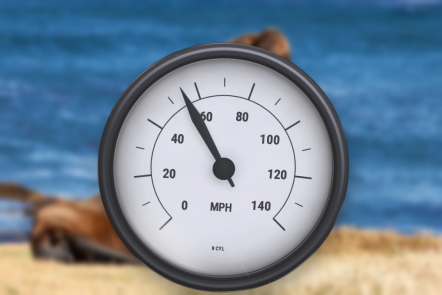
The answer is 55 mph
